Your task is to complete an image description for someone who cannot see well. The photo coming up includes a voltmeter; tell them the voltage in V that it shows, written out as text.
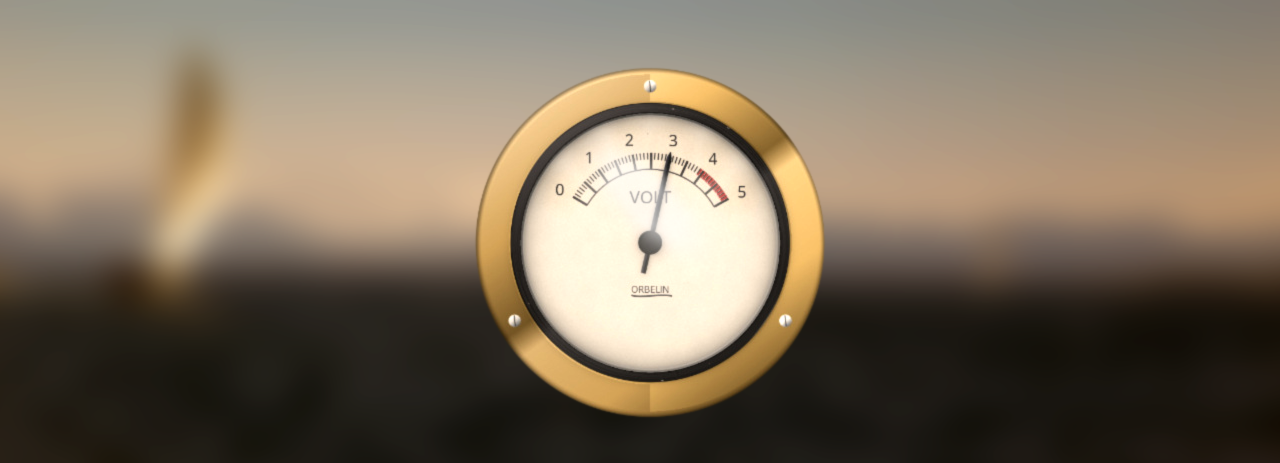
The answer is 3 V
